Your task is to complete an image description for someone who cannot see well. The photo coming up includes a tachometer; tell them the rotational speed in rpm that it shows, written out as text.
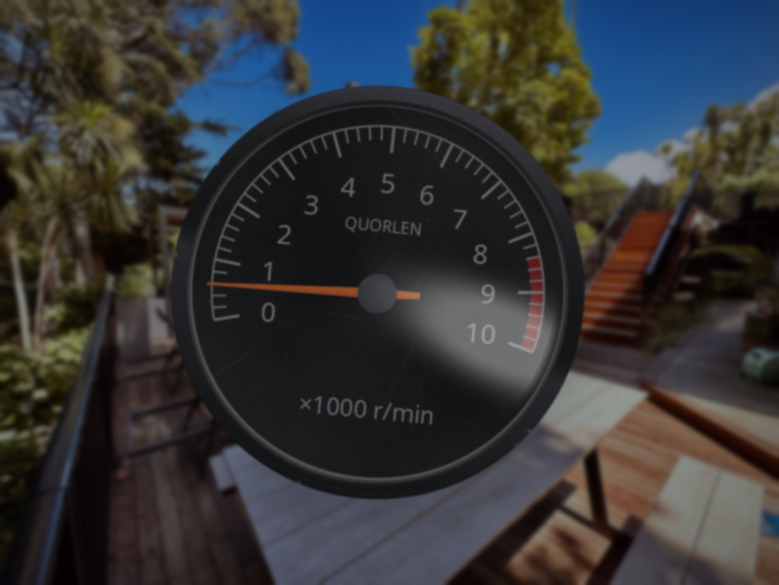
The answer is 600 rpm
